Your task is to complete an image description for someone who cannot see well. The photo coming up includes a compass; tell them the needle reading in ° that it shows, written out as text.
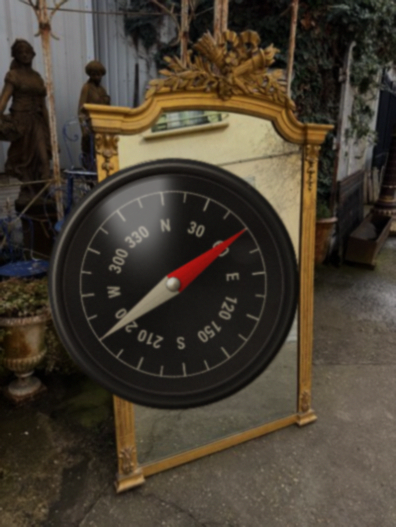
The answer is 60 °
